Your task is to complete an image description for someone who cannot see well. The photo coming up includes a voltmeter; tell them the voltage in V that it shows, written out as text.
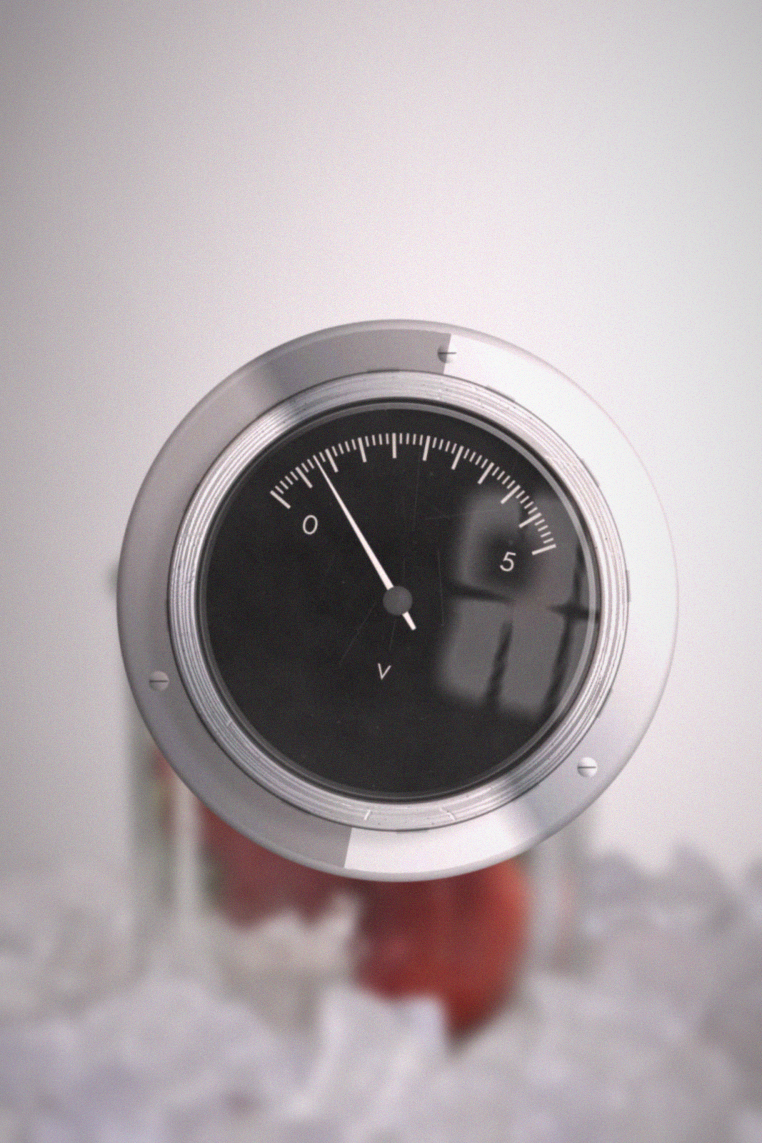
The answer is 0.8 V
